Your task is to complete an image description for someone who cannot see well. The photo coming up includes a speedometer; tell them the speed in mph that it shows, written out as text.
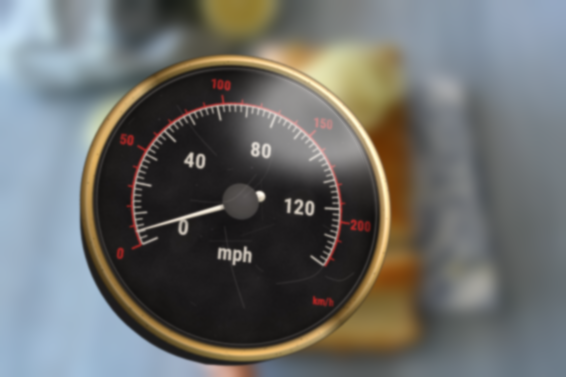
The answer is 4 mph
